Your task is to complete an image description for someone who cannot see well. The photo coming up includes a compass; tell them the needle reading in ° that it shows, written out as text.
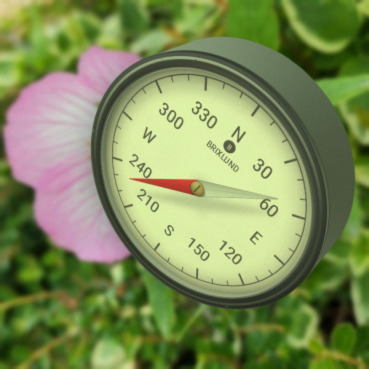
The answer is 230 °
